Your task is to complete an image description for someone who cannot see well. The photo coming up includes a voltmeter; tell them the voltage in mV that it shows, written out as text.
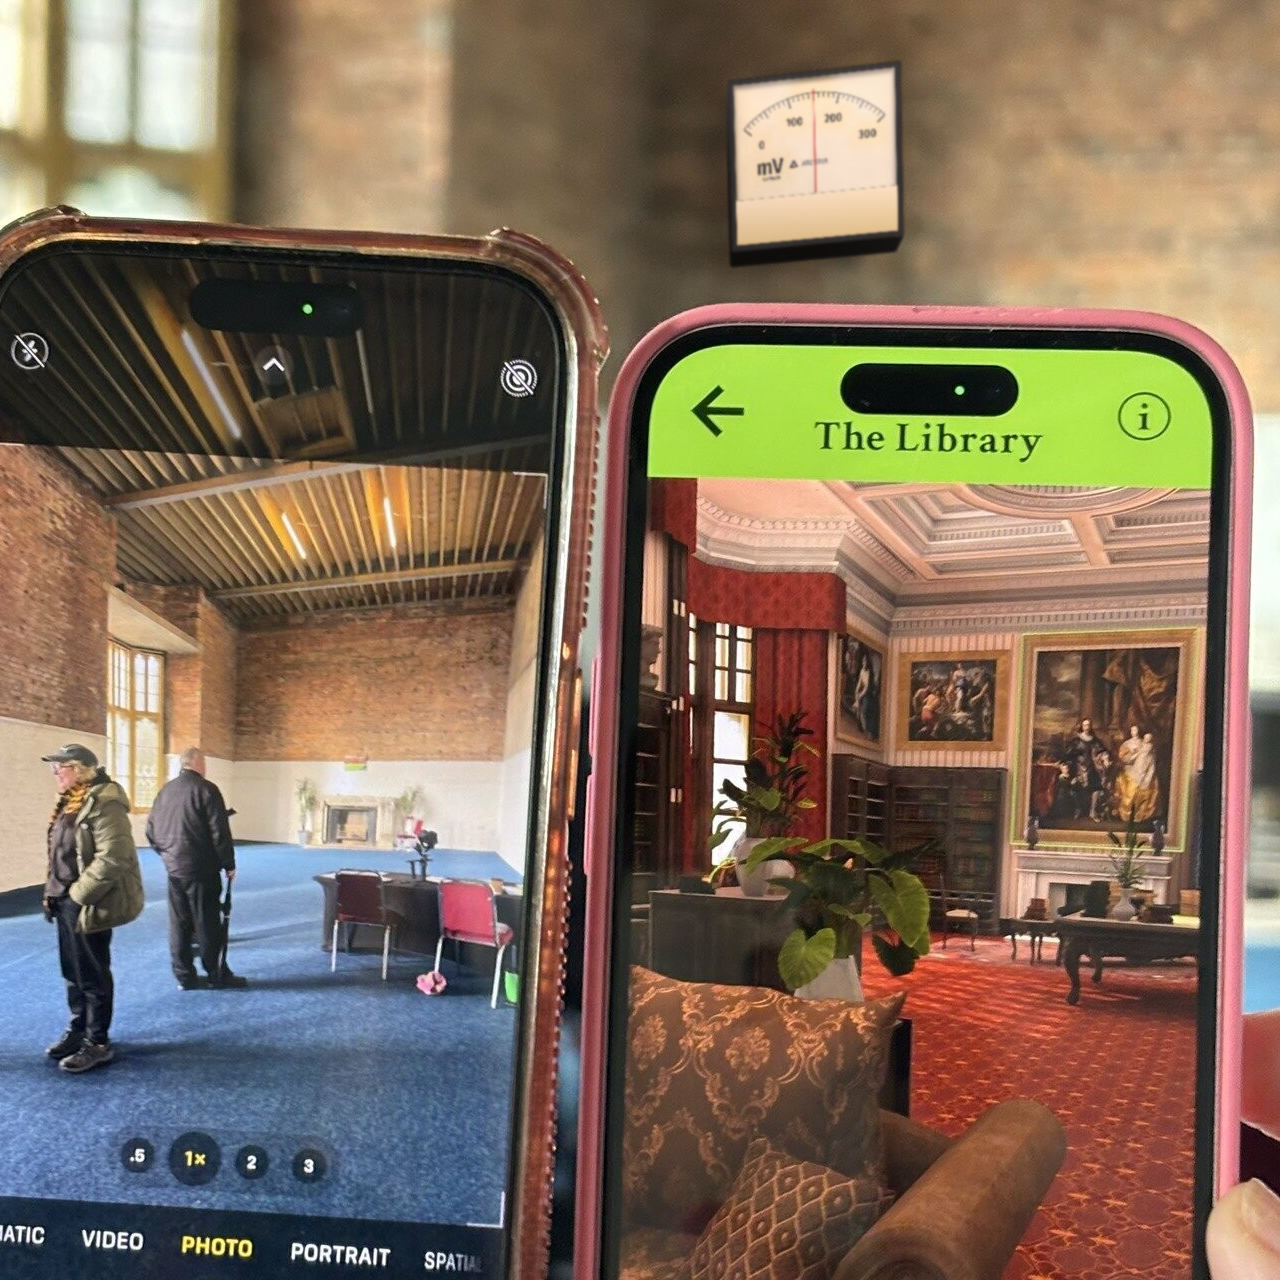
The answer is 150 mV
